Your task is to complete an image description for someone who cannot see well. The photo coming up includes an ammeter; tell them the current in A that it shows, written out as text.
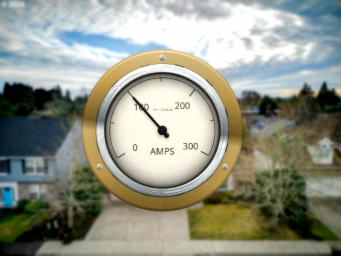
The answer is 100 A
